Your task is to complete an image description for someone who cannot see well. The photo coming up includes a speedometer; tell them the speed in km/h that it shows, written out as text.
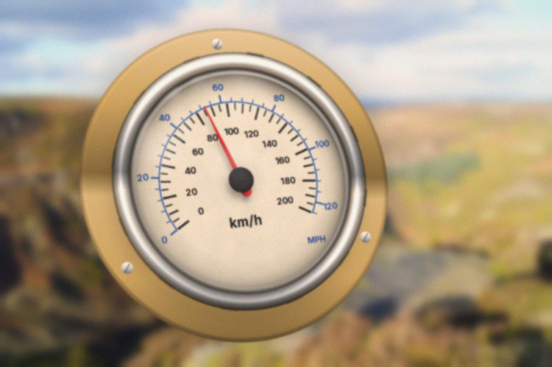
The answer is 85 km/h
